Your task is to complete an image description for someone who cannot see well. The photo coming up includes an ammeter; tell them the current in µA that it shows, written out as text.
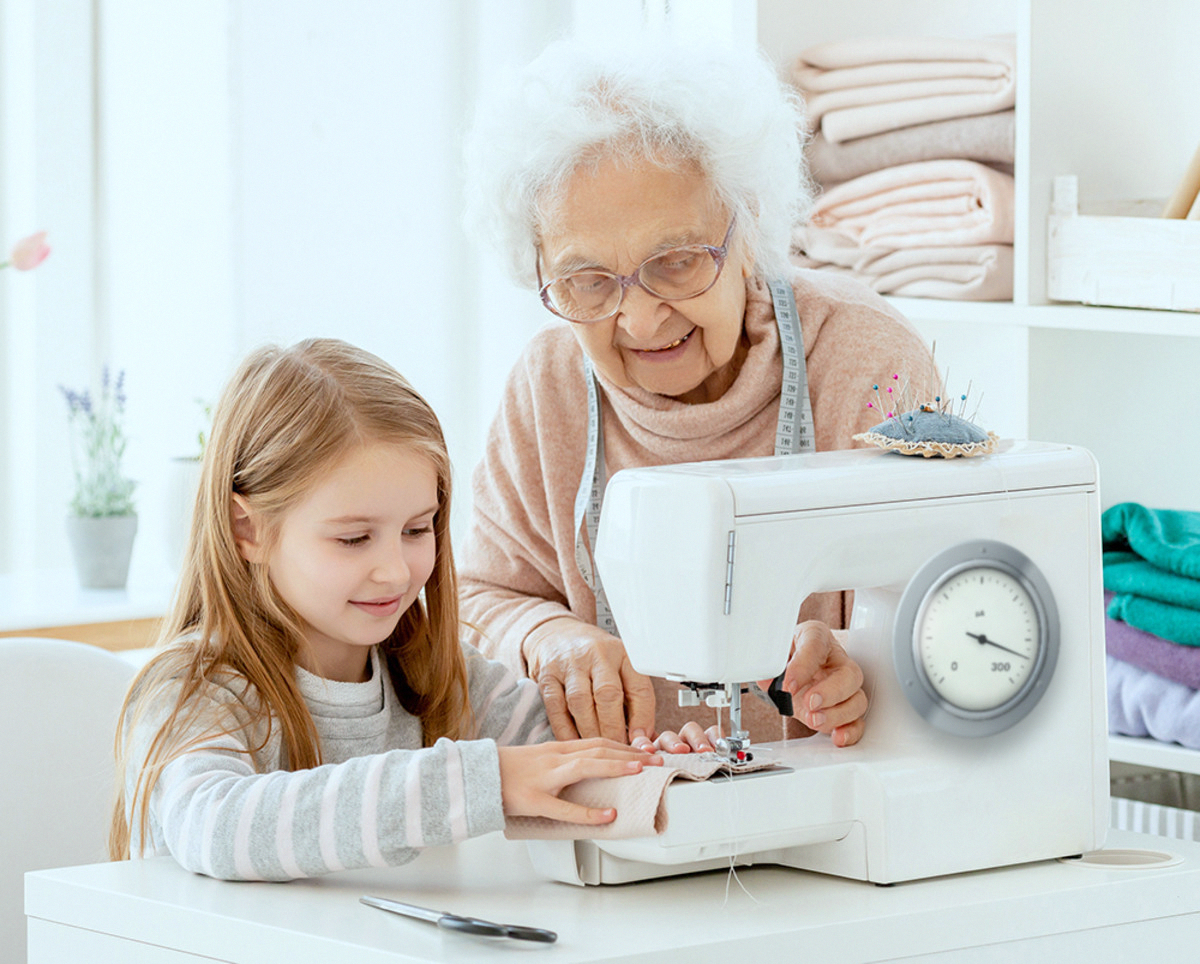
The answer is 270 µA
